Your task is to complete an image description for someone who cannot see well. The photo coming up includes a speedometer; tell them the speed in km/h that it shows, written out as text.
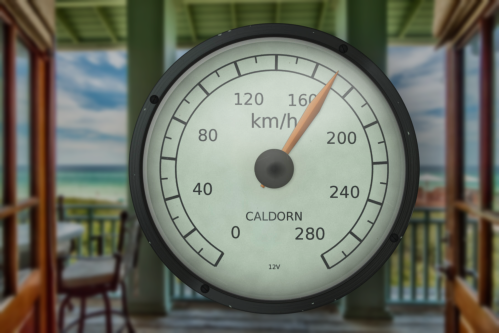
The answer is 170 km/h
